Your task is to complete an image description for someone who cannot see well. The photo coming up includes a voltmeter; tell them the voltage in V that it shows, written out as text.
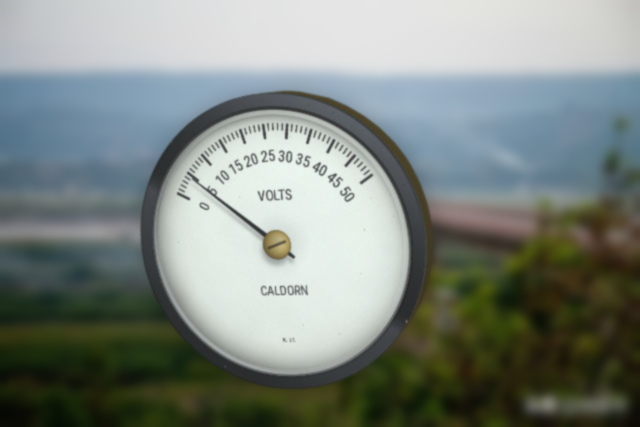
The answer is 5 V
